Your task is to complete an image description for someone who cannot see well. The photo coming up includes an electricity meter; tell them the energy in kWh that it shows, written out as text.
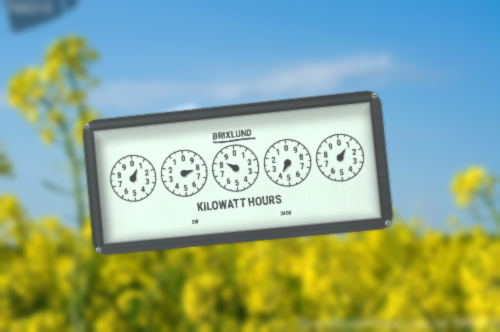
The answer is 7841 kWh
